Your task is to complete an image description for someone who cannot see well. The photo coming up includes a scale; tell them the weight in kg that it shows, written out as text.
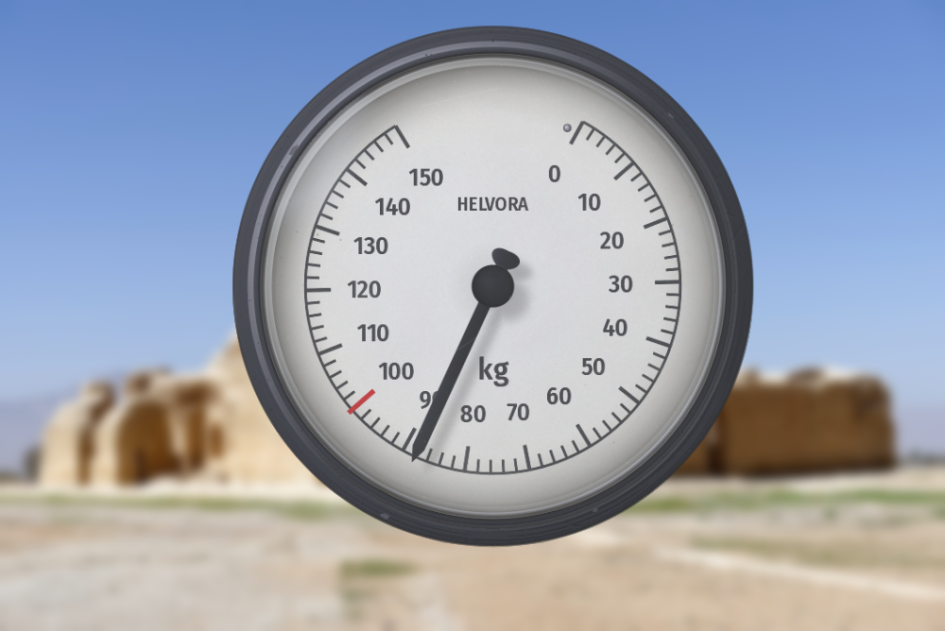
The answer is 88 kg
